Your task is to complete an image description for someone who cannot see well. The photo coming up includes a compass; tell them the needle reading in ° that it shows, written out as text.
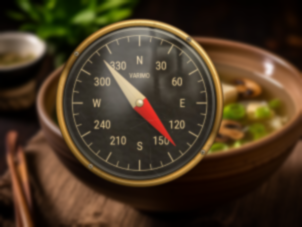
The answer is 140 °
